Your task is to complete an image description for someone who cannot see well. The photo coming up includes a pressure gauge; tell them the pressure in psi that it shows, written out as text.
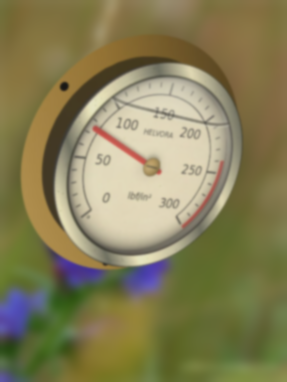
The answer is 75 psi
